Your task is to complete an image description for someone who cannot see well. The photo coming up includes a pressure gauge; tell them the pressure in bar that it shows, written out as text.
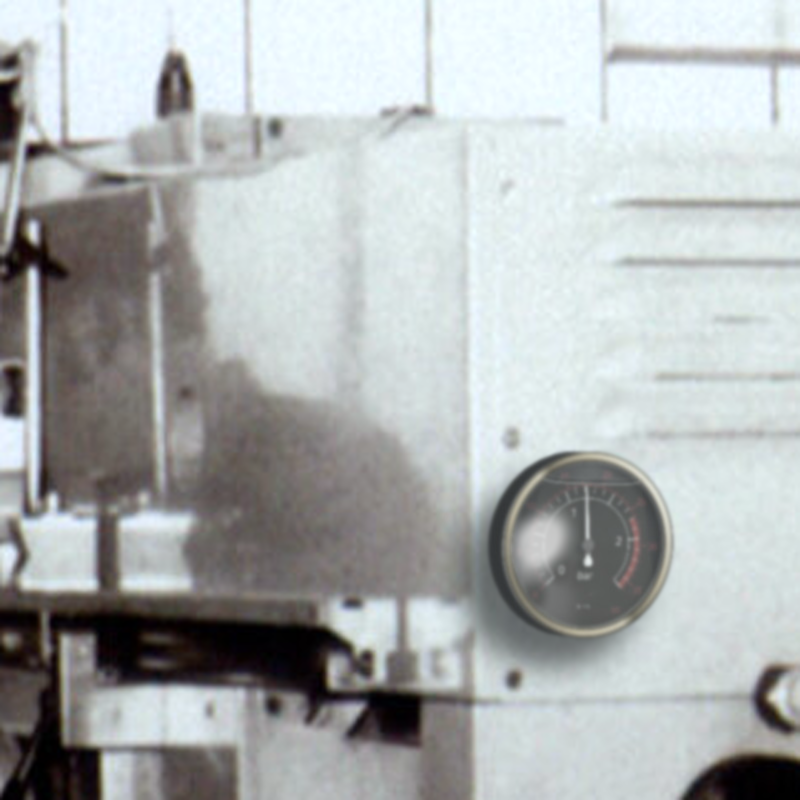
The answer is 1.2 bar
